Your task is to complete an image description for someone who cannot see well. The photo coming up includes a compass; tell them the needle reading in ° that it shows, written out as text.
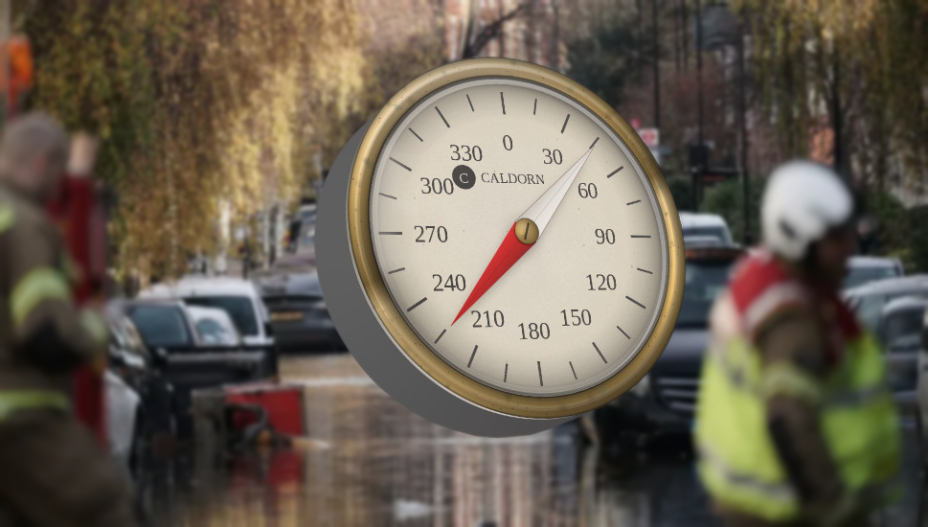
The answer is 225 °
